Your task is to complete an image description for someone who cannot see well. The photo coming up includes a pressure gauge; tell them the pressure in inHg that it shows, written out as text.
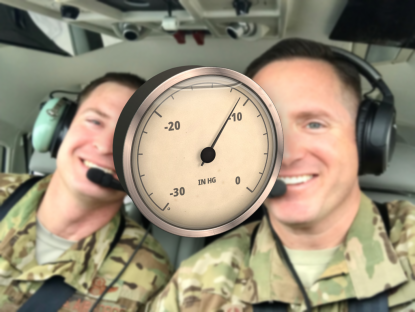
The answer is -11 inHg
